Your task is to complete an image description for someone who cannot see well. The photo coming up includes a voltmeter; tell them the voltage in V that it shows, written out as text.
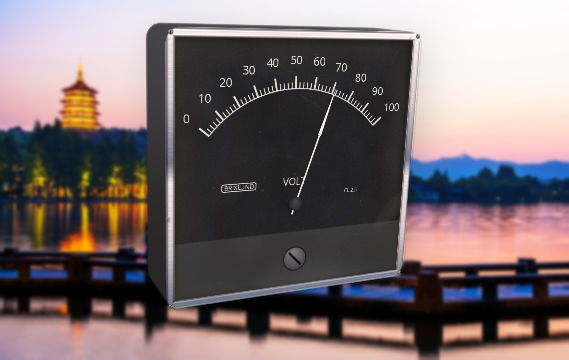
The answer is 70 V
